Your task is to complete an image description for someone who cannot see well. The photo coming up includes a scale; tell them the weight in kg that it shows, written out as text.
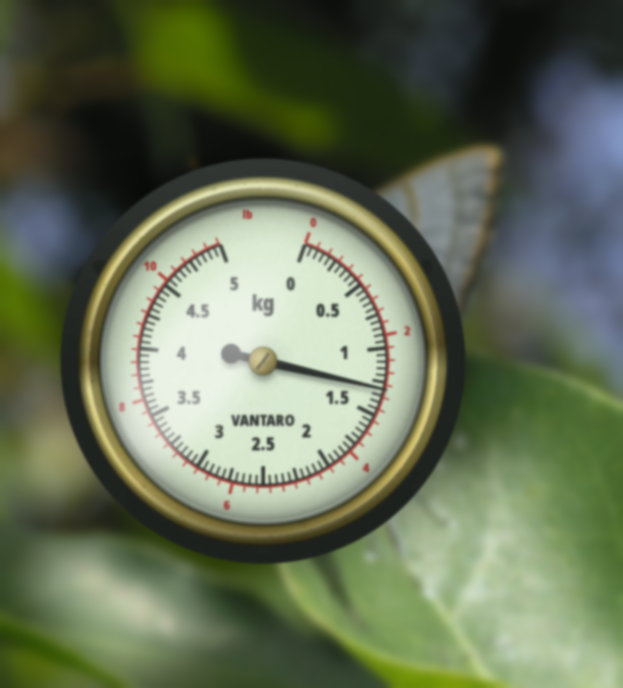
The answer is 1.3 kg
